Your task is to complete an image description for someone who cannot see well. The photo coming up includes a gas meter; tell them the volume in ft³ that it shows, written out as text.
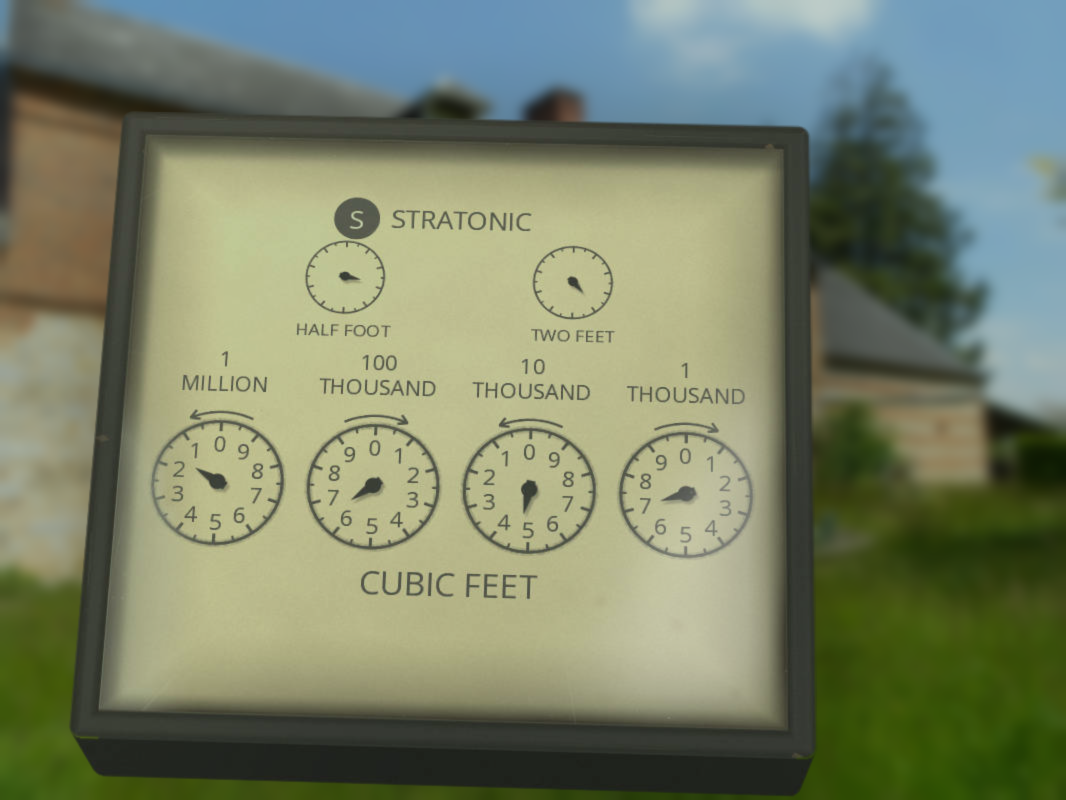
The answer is 164700 ft³
